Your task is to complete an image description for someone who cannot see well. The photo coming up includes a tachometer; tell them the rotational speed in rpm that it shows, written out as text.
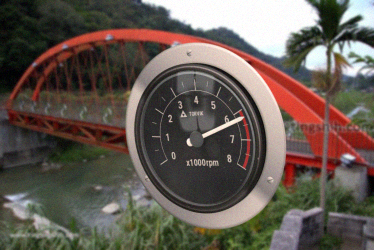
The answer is 6250 rpm
